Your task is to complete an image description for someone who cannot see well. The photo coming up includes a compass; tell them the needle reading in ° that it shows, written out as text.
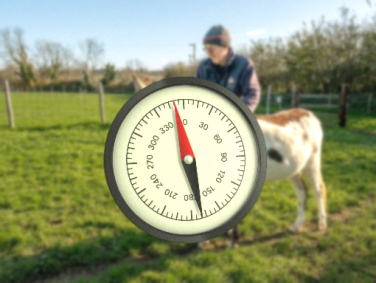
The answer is 350 °
